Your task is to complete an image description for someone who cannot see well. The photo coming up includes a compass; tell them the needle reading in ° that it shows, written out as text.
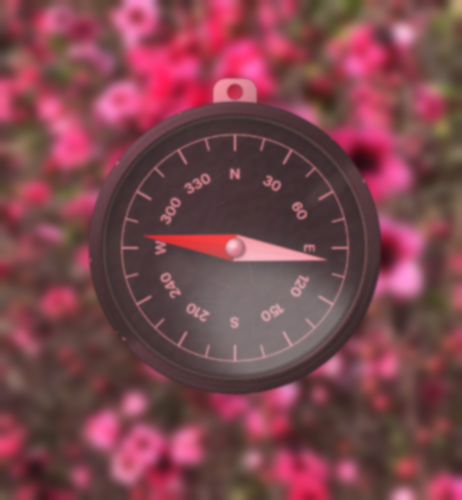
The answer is 277.5 °
